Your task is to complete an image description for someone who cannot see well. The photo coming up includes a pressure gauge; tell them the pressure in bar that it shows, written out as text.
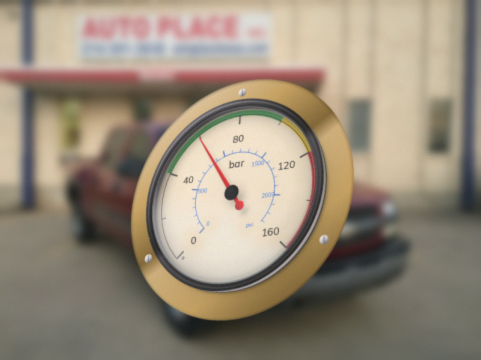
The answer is 60 bar
